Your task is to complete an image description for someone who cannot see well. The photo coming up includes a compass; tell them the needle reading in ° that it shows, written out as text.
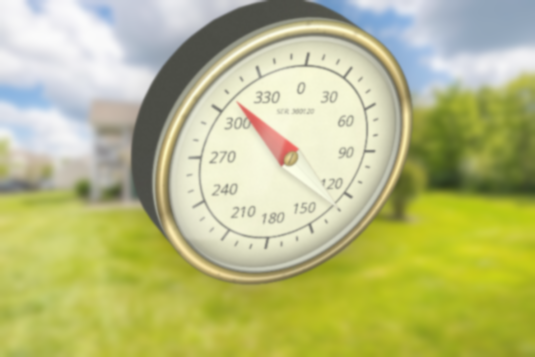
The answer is 310 °
